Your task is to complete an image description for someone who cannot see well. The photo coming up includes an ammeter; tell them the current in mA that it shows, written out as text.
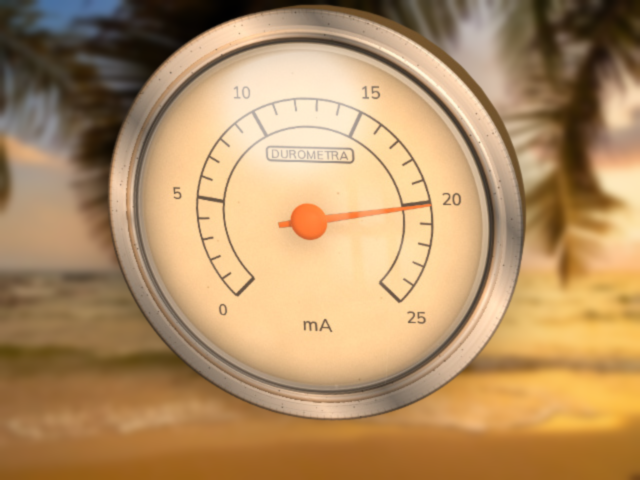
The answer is 20 mA
